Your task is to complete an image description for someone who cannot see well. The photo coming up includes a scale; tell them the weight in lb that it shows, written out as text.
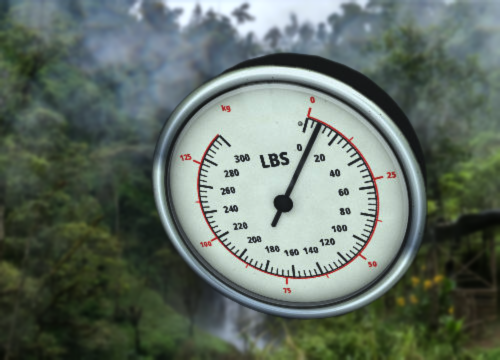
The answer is 8 lb
